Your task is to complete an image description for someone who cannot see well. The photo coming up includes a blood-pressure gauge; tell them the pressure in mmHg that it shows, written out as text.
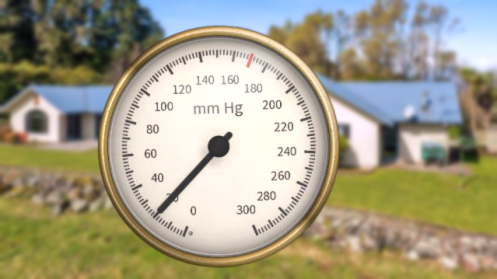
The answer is 20 mmHg
